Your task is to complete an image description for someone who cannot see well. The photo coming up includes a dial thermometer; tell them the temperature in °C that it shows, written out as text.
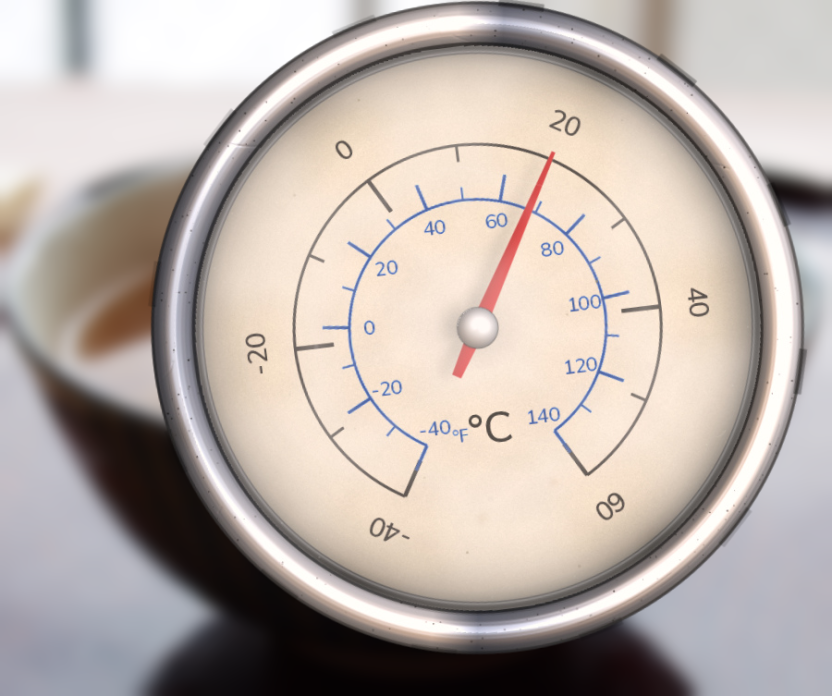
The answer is 20 °C
